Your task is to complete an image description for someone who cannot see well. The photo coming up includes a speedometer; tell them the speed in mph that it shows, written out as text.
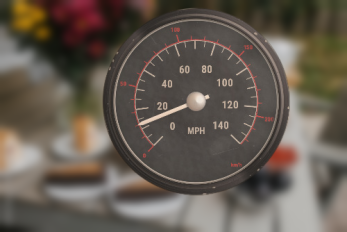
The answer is 12.5 mph
